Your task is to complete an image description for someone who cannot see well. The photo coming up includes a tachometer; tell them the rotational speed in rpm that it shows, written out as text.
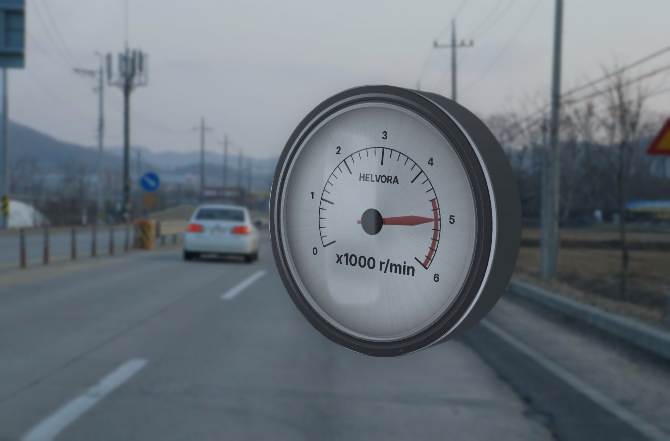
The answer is 5000 rpm
